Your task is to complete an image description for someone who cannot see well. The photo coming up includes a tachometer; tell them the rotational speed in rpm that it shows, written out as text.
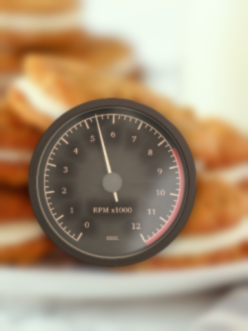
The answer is 5400 rpm
